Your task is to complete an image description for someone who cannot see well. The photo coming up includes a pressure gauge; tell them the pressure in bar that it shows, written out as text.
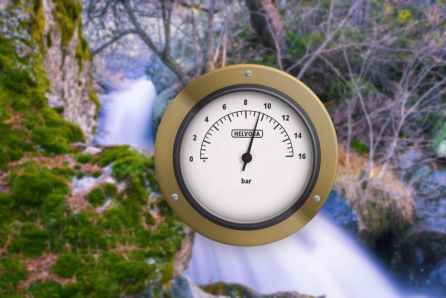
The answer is 9.5 bar
